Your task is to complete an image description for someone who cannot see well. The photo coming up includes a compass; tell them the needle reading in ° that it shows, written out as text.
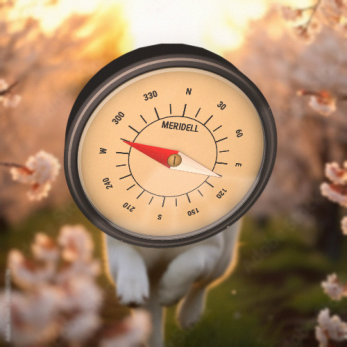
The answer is 285 °
